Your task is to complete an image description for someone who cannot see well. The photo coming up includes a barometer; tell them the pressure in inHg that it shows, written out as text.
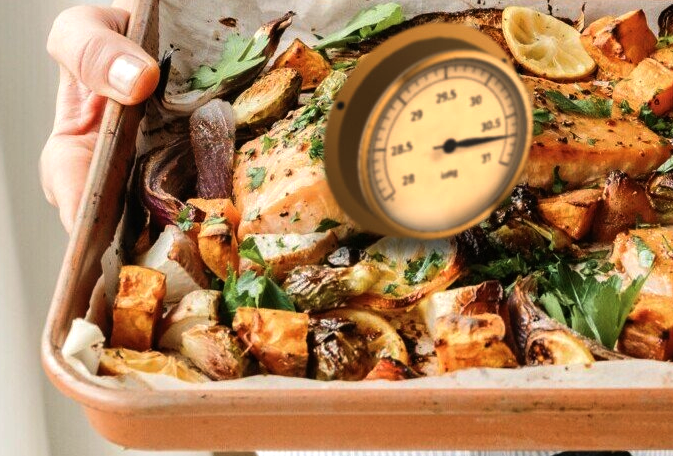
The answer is 30.7 inHg
